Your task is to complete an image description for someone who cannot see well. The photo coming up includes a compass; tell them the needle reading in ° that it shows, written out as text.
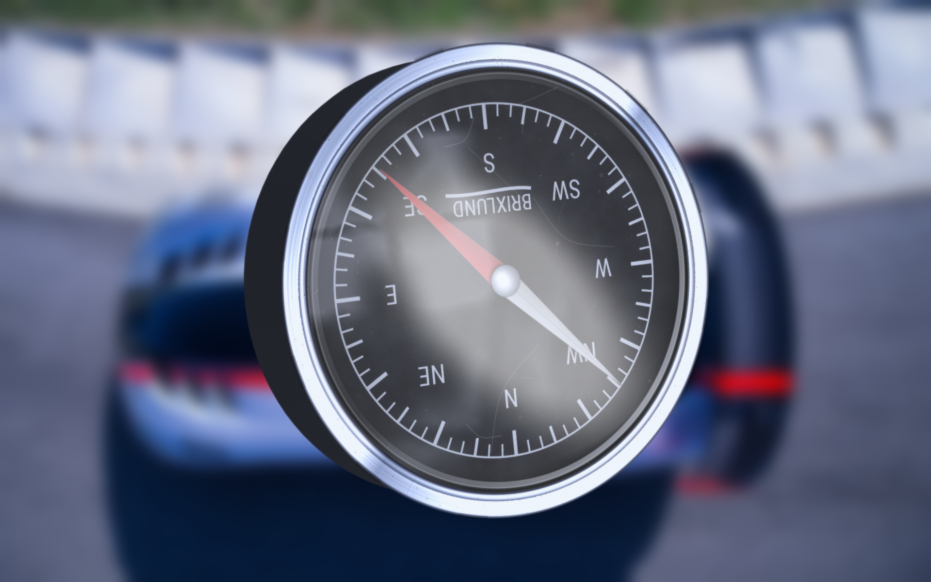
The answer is 135 °
